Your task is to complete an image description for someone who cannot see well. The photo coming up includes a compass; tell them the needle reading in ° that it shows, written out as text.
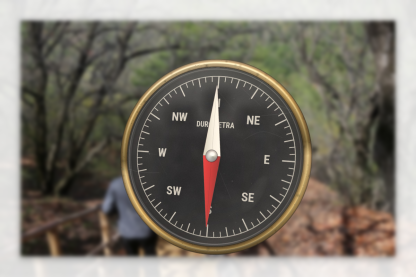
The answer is 180 °
